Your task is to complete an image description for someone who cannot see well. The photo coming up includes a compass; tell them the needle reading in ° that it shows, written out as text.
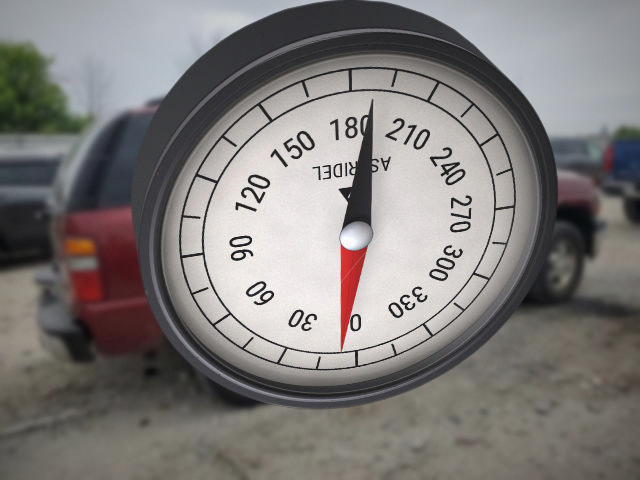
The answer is 7.5 °
